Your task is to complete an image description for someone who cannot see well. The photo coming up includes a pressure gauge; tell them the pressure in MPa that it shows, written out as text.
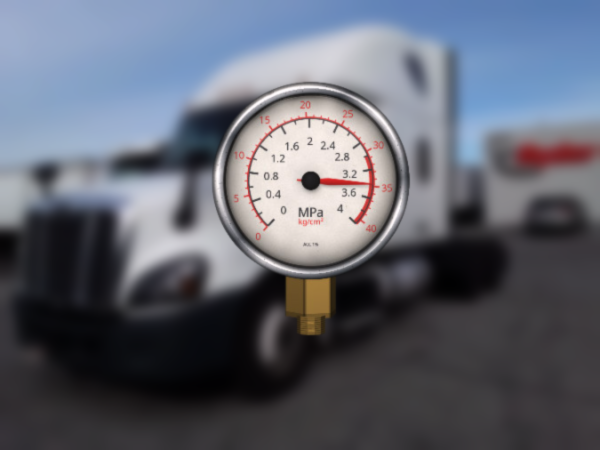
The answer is 3.4 MPa
